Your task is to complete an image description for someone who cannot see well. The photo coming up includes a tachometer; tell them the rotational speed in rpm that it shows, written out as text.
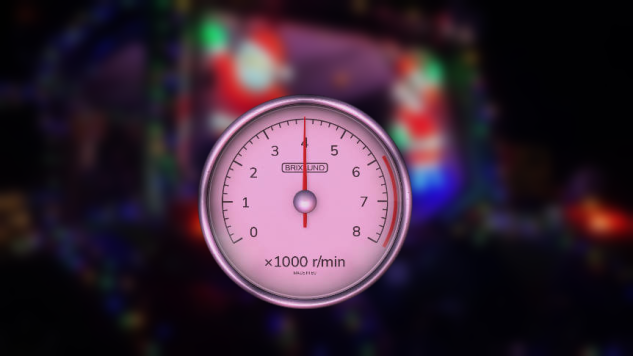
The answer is 4000 rpm
